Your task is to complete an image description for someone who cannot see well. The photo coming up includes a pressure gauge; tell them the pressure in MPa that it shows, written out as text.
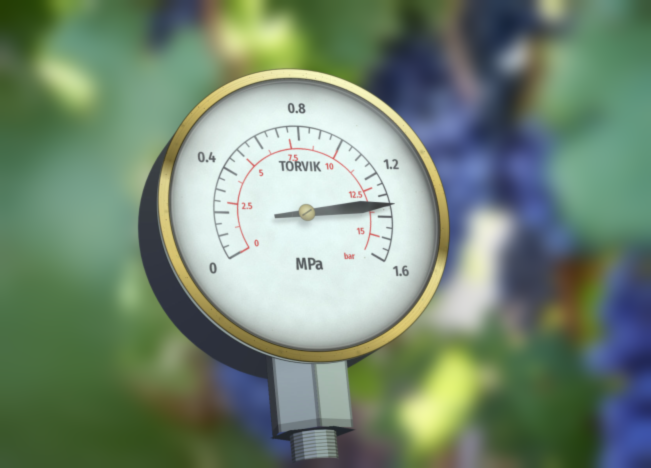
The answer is 1.35 MPa
